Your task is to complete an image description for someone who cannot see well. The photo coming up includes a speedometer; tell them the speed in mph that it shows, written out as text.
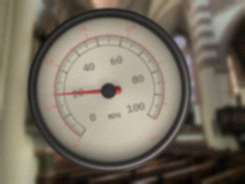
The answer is 20 mph
